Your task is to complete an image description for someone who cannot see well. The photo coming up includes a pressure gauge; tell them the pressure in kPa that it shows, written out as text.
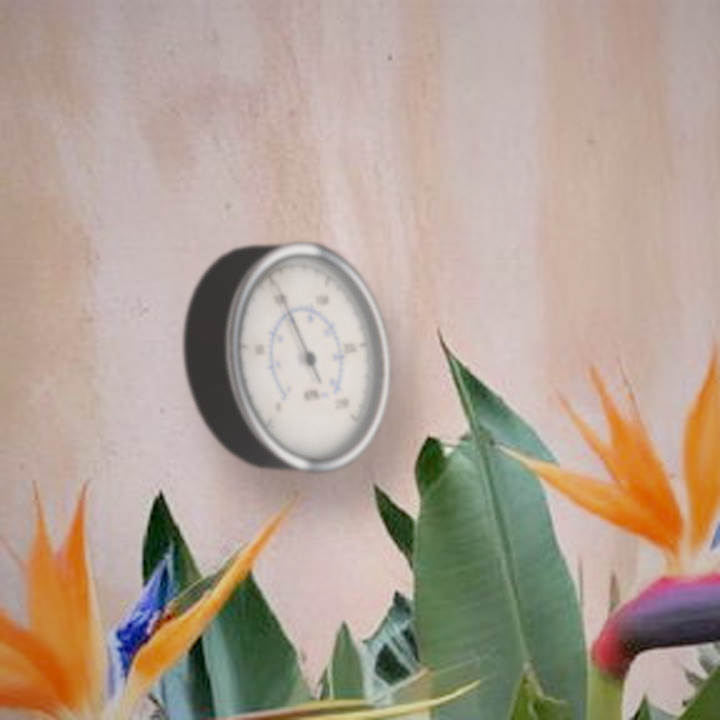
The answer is 100 kPa
